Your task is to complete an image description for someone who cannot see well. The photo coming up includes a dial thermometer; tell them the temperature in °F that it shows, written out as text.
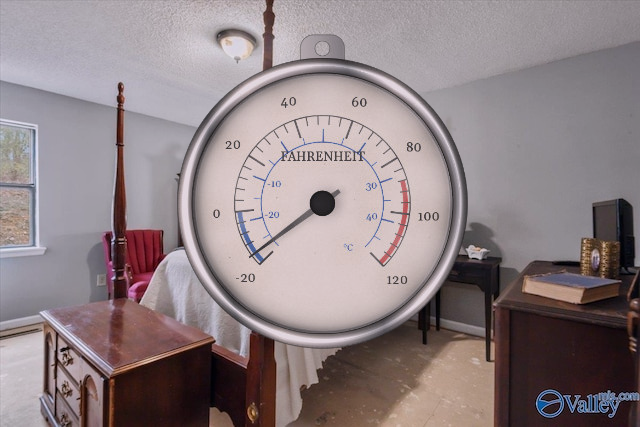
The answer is -16 °F
